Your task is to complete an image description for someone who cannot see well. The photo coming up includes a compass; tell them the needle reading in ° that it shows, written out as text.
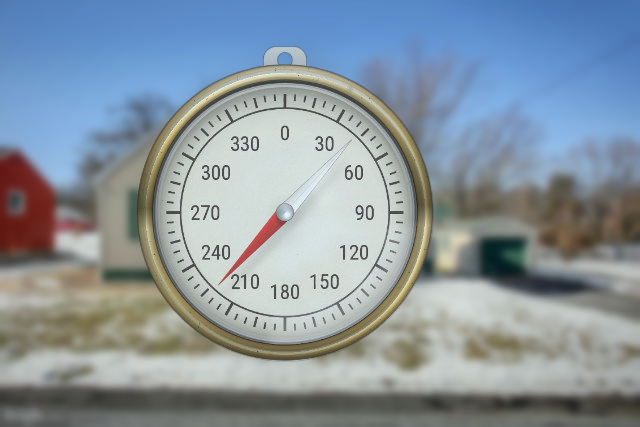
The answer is 222.5 °
